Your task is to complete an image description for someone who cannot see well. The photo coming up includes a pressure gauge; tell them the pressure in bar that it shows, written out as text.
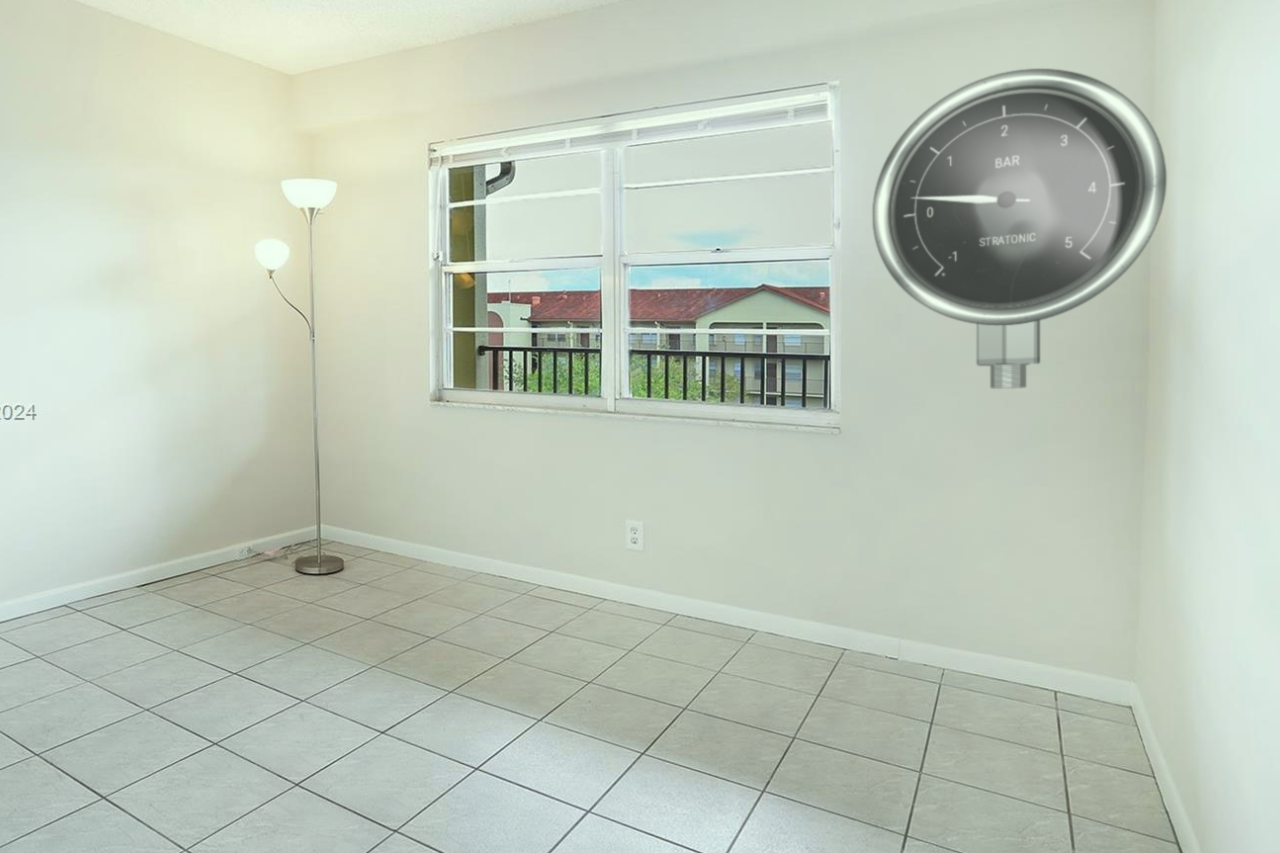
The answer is 0.25 bar
